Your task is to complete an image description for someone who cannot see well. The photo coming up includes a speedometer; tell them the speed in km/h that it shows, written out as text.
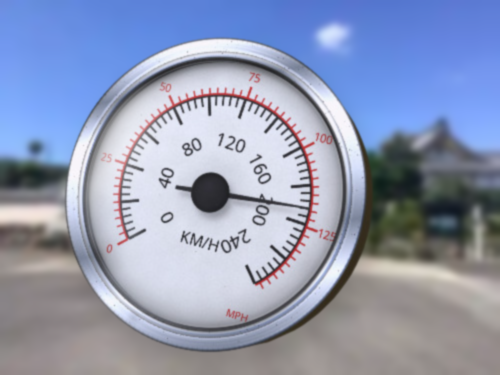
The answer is 192 km/h
